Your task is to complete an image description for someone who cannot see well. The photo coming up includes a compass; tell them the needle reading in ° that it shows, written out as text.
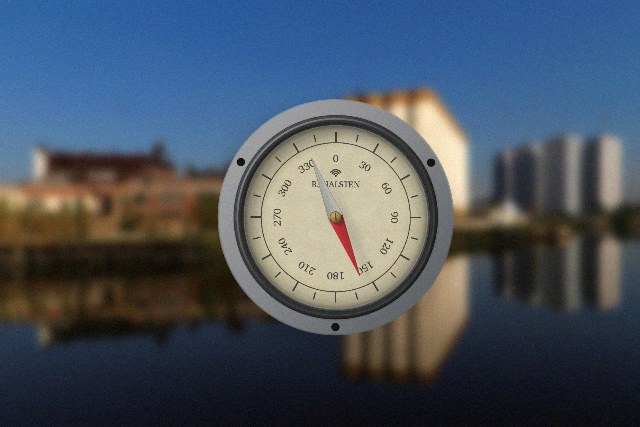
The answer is 157.5 °
